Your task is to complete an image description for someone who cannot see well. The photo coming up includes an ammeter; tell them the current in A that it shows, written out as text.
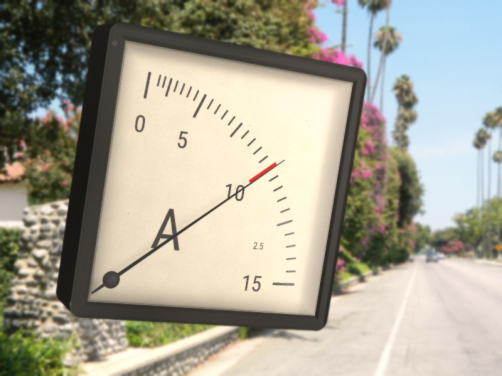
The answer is 10 A
